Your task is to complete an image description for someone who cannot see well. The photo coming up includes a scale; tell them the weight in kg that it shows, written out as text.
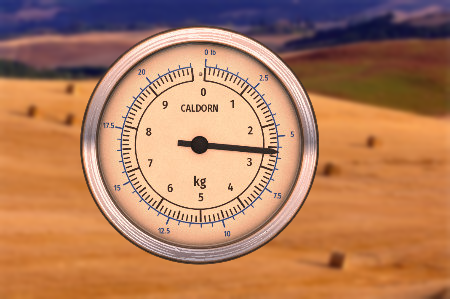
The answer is 2.6 kg
